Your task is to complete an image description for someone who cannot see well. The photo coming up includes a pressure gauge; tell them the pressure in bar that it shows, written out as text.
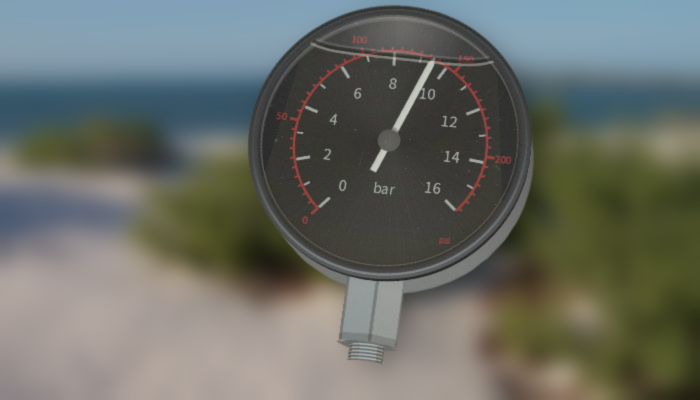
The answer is 9.5 bar
